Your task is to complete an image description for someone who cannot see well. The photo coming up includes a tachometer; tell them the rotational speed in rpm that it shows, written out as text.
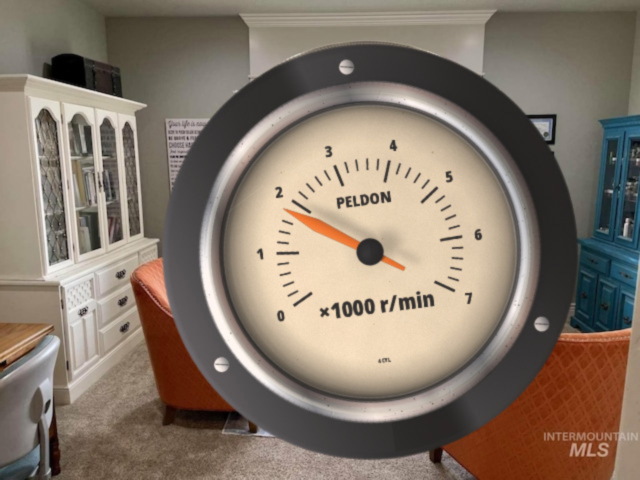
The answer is 1800 rpm
